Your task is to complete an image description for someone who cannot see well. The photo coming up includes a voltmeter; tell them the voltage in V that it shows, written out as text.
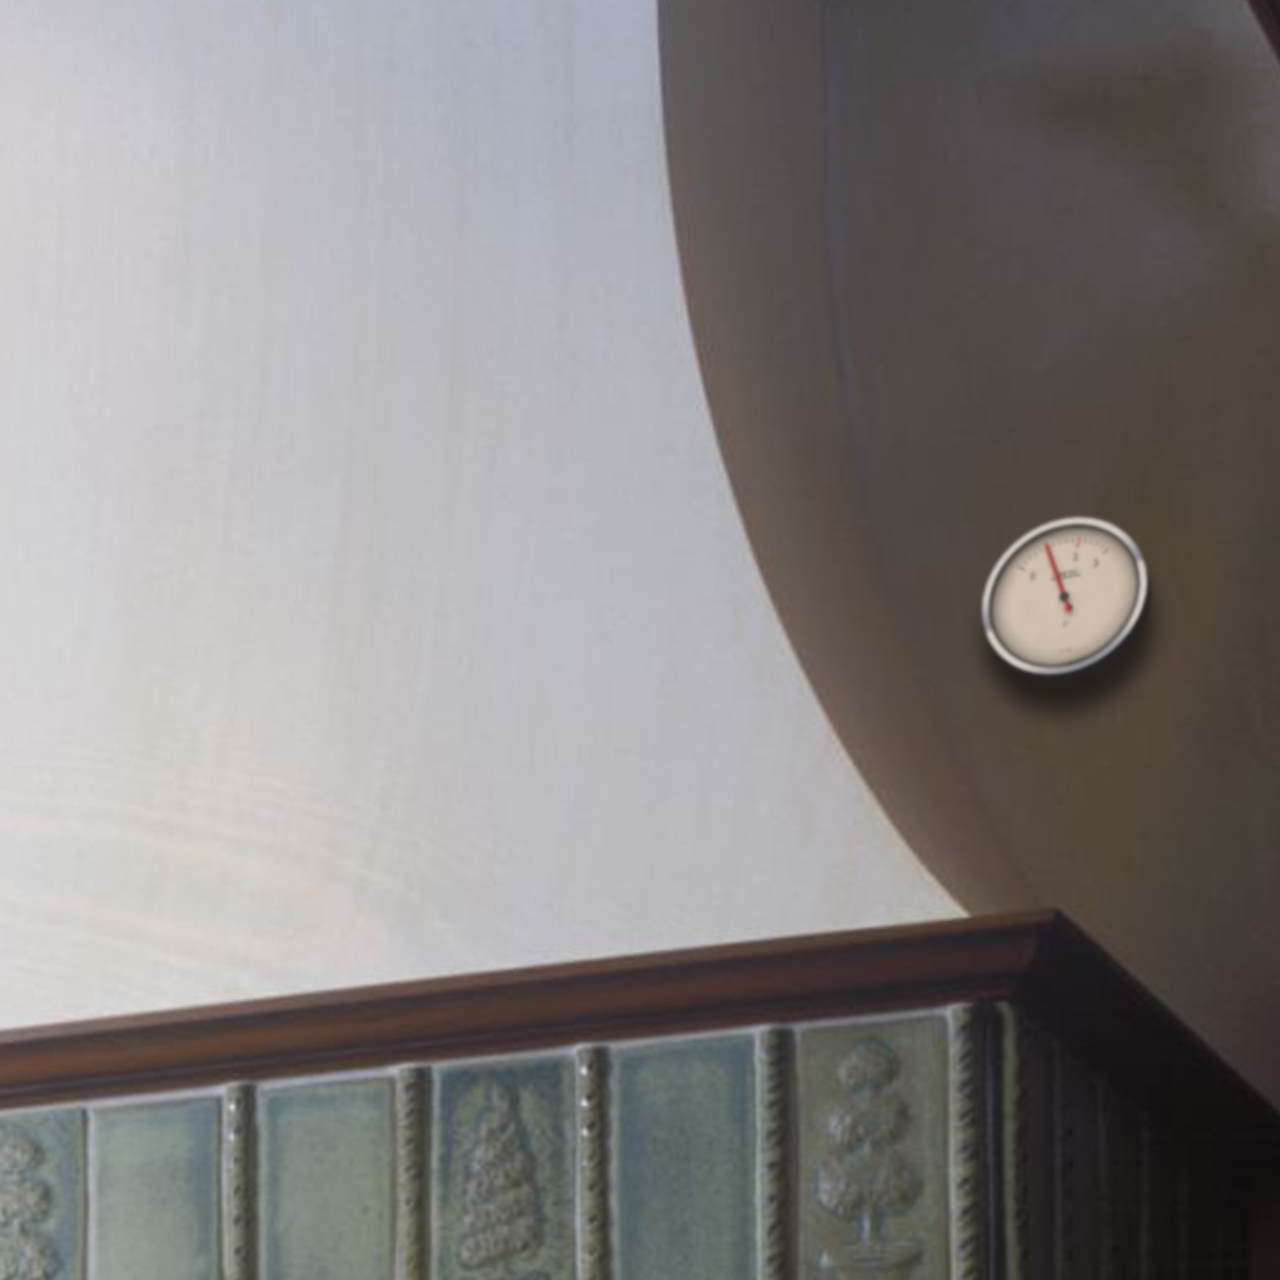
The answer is 1 V
